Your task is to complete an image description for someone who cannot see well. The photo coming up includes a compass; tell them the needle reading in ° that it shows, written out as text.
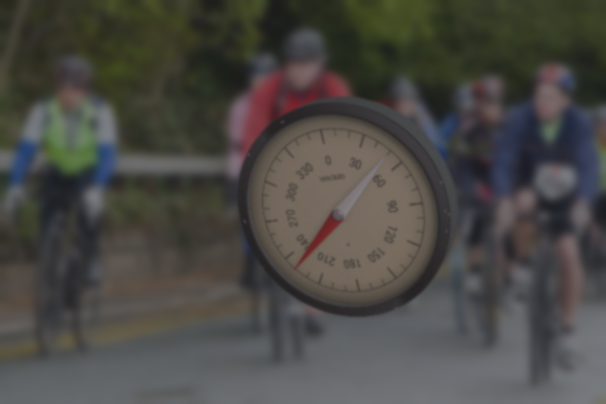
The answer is 230 °
